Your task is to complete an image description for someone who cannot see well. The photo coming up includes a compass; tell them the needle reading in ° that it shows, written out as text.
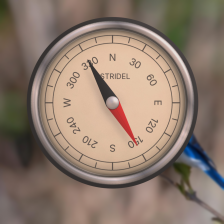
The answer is 150 °
